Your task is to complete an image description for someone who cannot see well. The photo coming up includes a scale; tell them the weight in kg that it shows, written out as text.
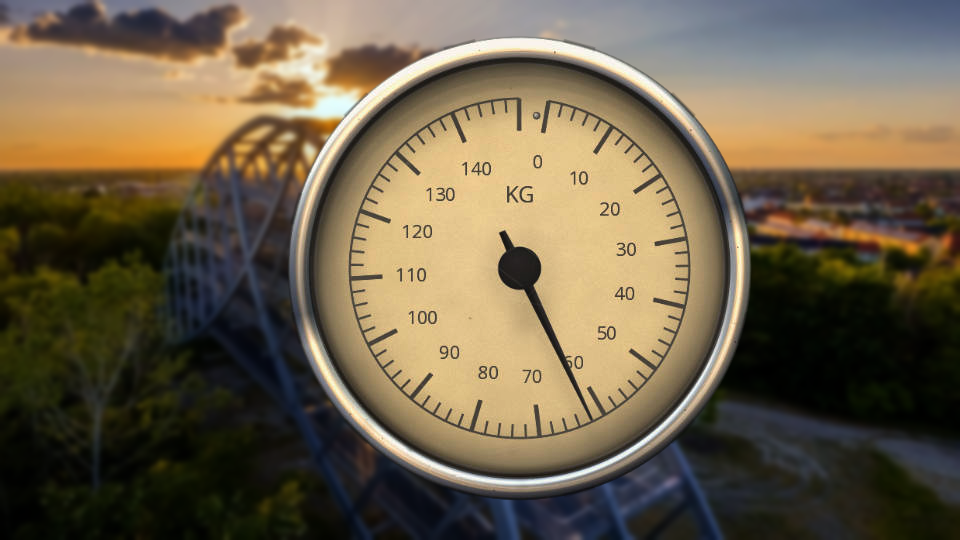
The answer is 62 kg
